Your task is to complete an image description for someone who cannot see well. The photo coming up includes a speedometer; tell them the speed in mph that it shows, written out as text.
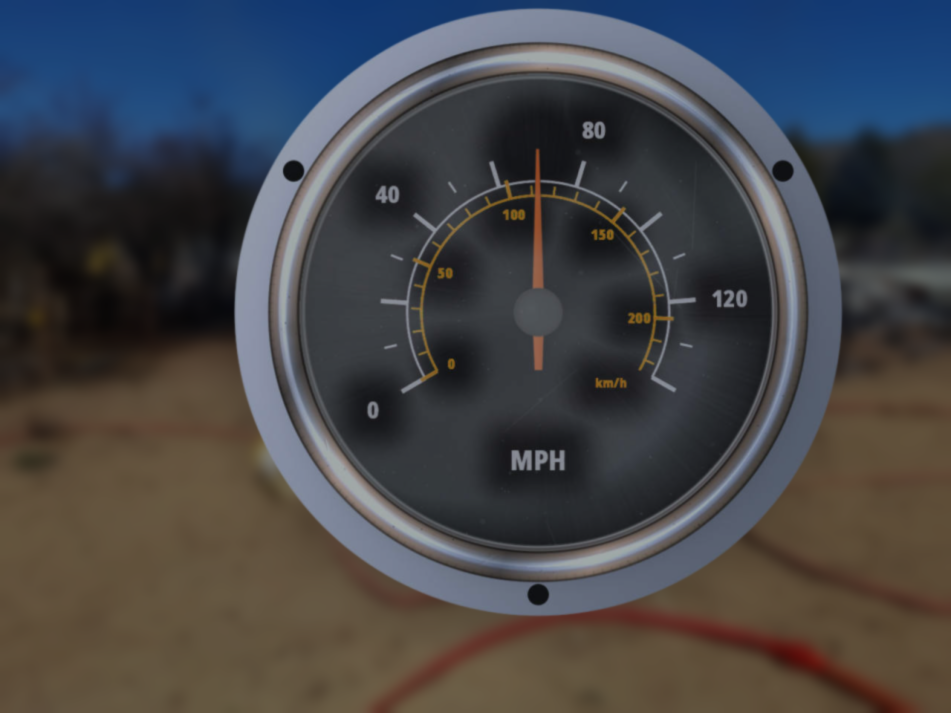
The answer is 70 mph
